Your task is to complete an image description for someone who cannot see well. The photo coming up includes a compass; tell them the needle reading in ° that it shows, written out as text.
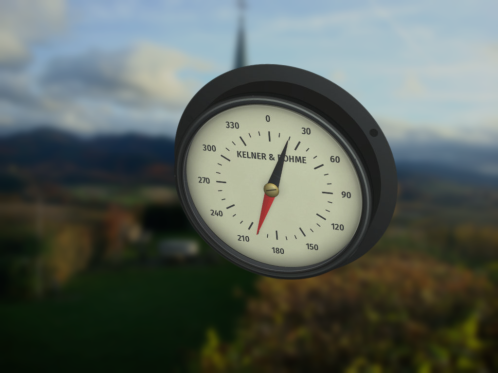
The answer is 200 °
